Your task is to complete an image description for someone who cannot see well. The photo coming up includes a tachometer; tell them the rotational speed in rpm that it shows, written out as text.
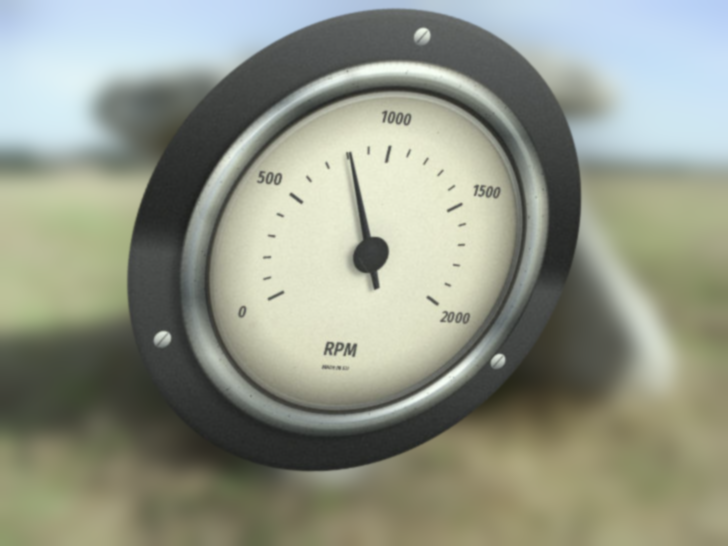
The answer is 800 rpm
